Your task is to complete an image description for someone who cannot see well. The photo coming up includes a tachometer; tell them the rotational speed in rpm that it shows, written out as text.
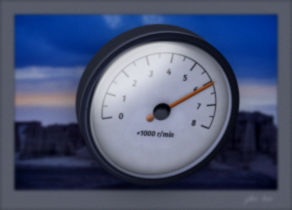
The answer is 6000 rpm
